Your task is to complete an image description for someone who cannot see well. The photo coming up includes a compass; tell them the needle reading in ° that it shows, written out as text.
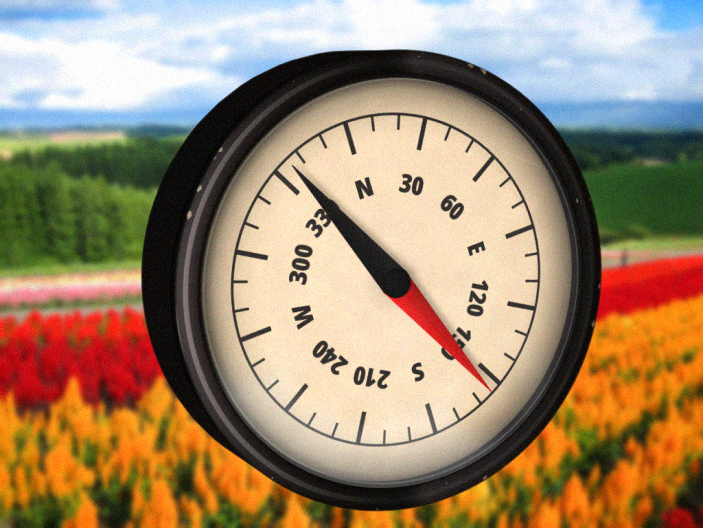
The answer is 155 °
